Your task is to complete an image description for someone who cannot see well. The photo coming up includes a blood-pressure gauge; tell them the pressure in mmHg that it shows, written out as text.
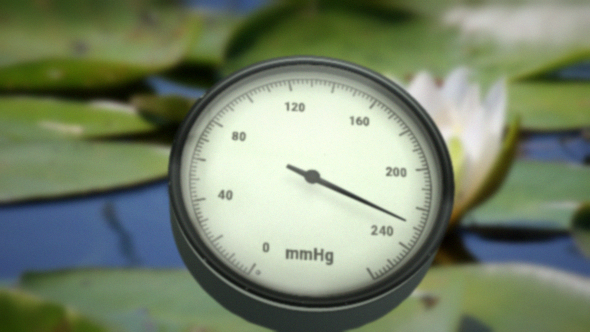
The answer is 230 mmHg
